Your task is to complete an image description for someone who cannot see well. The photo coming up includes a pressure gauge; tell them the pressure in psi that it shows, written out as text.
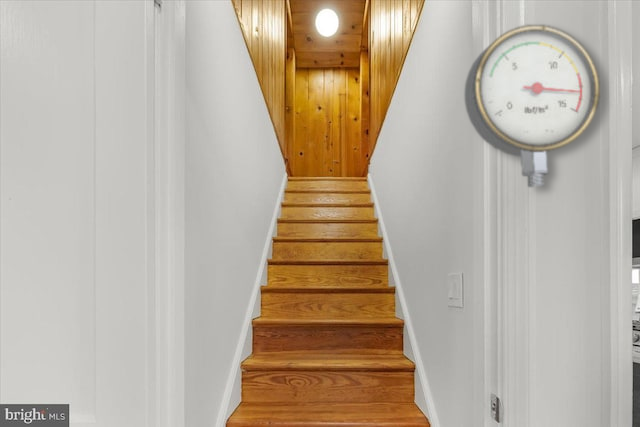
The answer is 13.5 psi
